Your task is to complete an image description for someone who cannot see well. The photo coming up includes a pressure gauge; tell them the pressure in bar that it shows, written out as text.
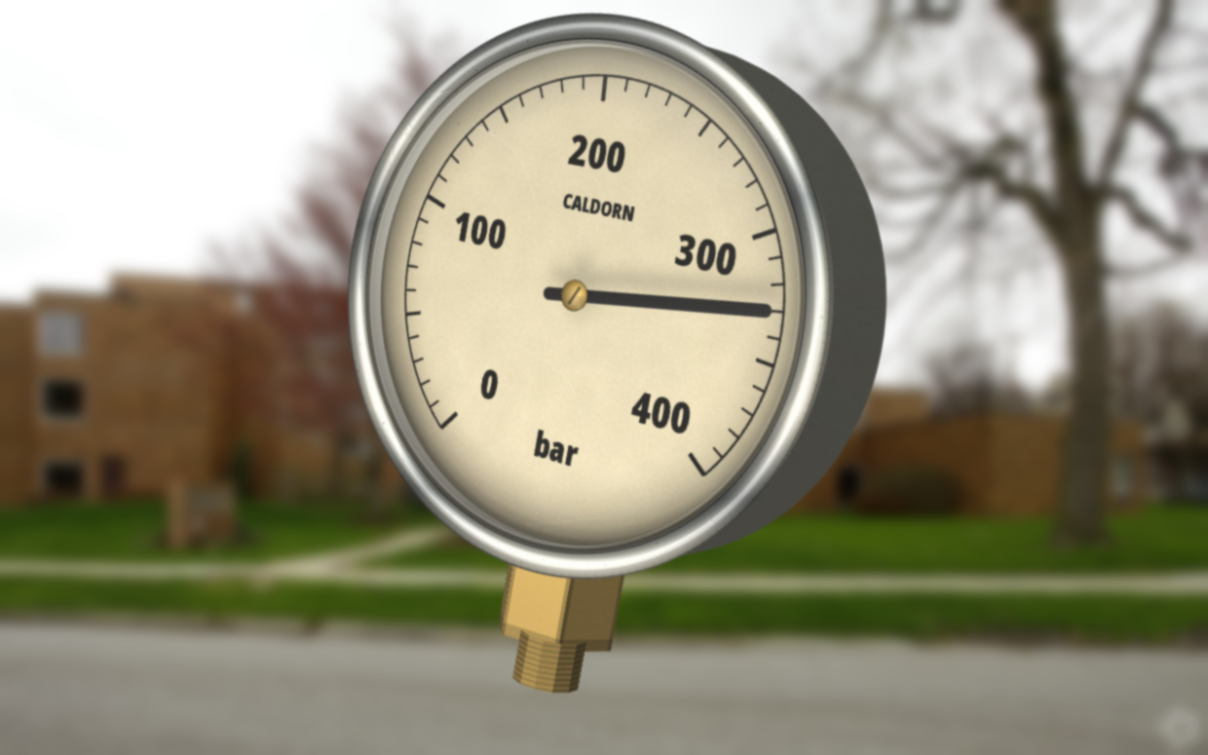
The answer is 330 bar
